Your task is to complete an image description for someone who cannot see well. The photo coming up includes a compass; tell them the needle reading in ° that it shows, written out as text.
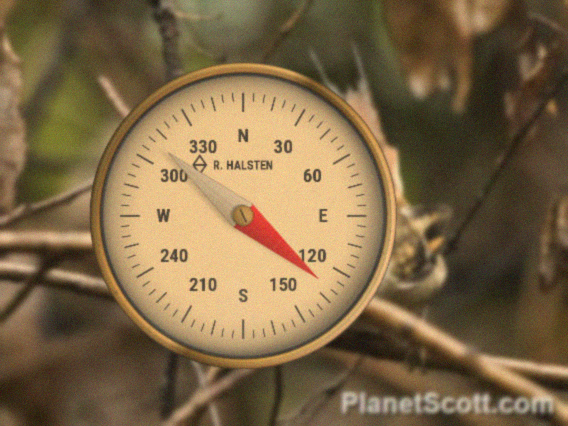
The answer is 130 °
